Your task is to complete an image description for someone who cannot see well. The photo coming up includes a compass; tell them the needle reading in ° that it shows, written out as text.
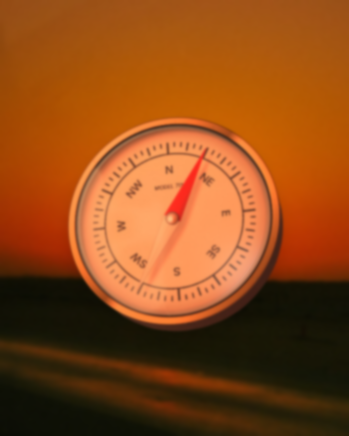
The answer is 30 °
